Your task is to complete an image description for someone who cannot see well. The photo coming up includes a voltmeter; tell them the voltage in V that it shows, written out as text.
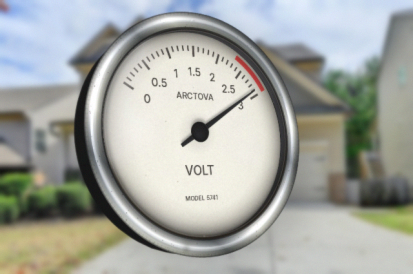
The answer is 2.9 V
